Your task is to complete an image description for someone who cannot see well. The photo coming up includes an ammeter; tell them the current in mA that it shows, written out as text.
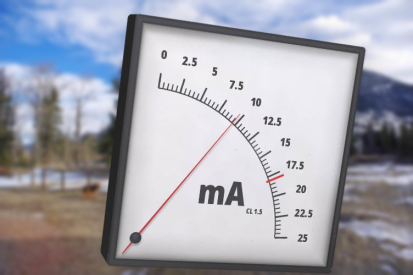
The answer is 9.5 mA
